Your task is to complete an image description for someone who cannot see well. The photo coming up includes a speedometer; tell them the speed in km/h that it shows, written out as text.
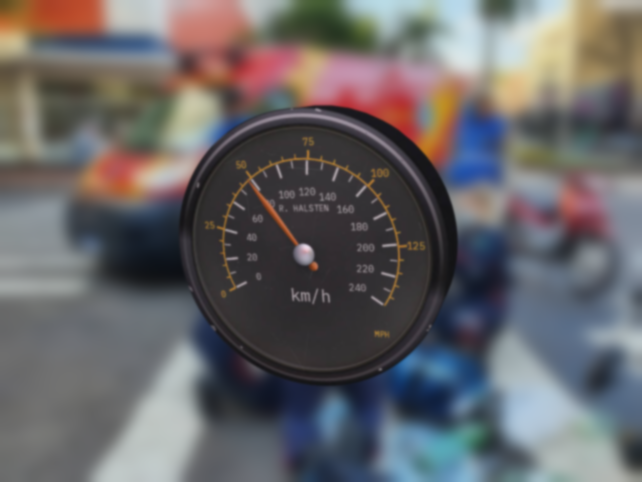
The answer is 80 km/h
